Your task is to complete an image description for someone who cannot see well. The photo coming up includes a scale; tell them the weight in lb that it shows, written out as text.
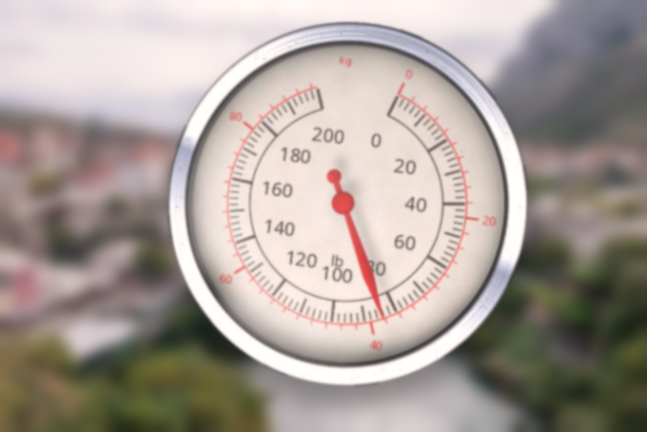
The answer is 84 lb
